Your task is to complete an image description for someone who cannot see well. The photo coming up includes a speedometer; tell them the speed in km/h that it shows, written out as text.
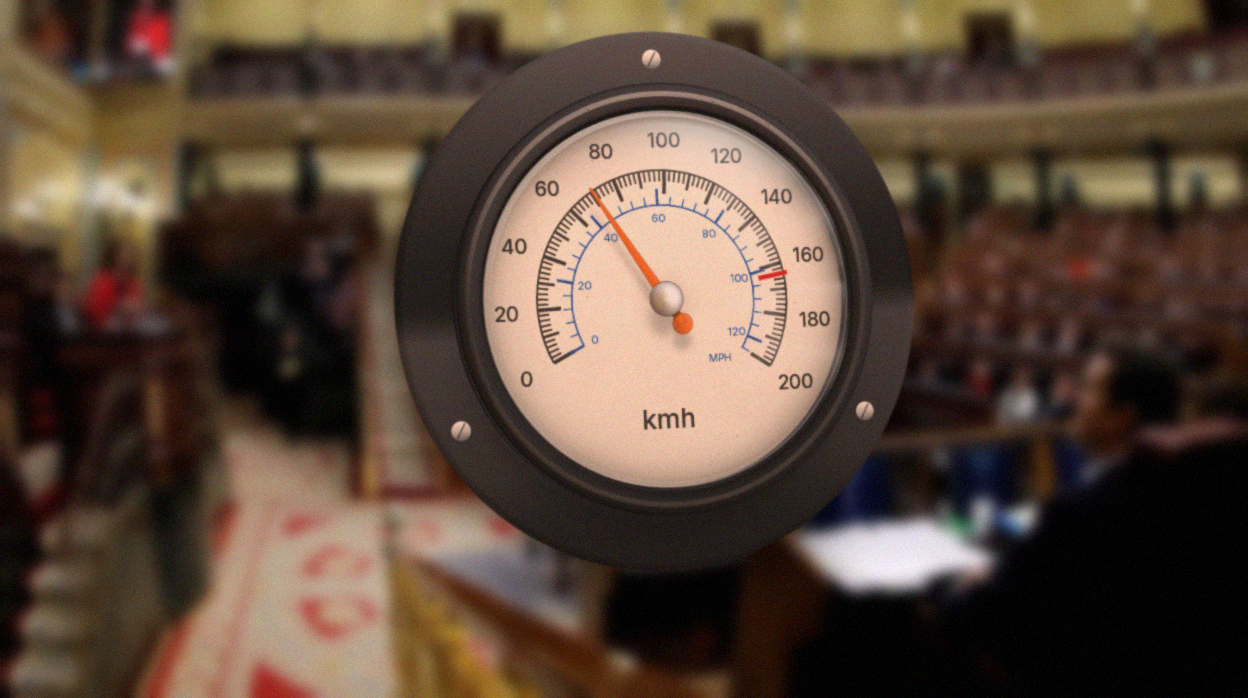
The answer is 70 km/h
